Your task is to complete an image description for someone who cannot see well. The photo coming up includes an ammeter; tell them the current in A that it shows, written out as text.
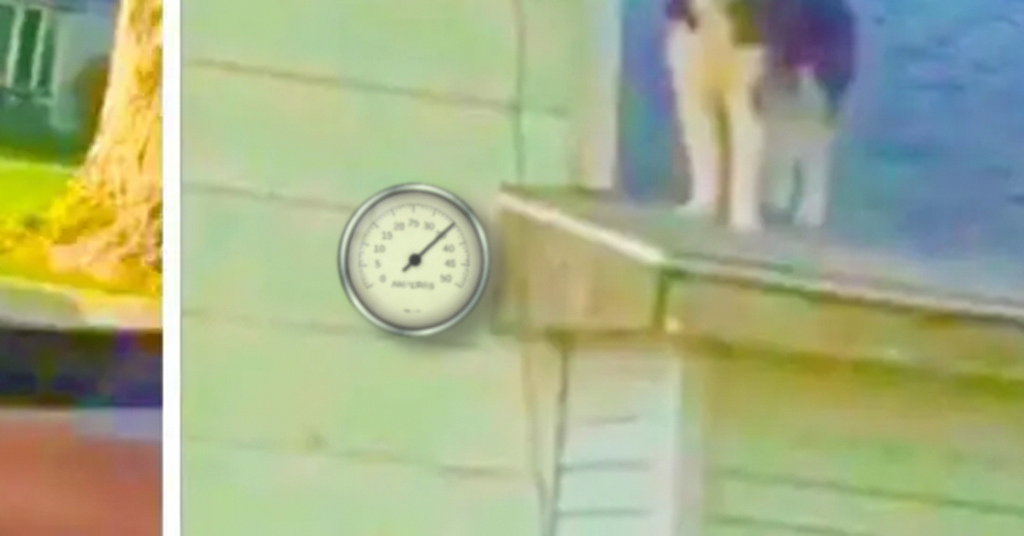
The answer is 35 A
